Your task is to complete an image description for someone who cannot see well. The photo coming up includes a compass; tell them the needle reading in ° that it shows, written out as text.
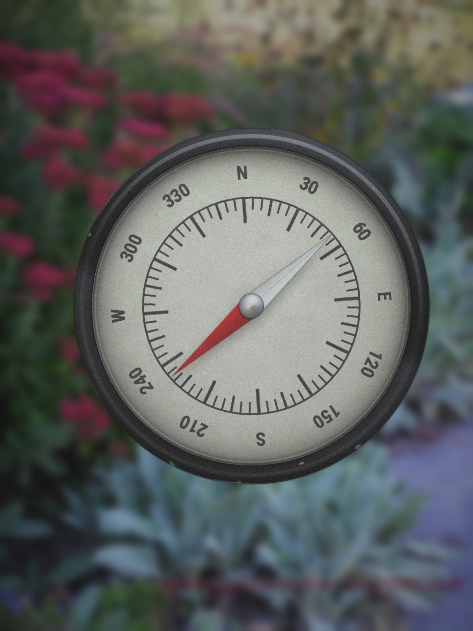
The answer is 232.5 °
